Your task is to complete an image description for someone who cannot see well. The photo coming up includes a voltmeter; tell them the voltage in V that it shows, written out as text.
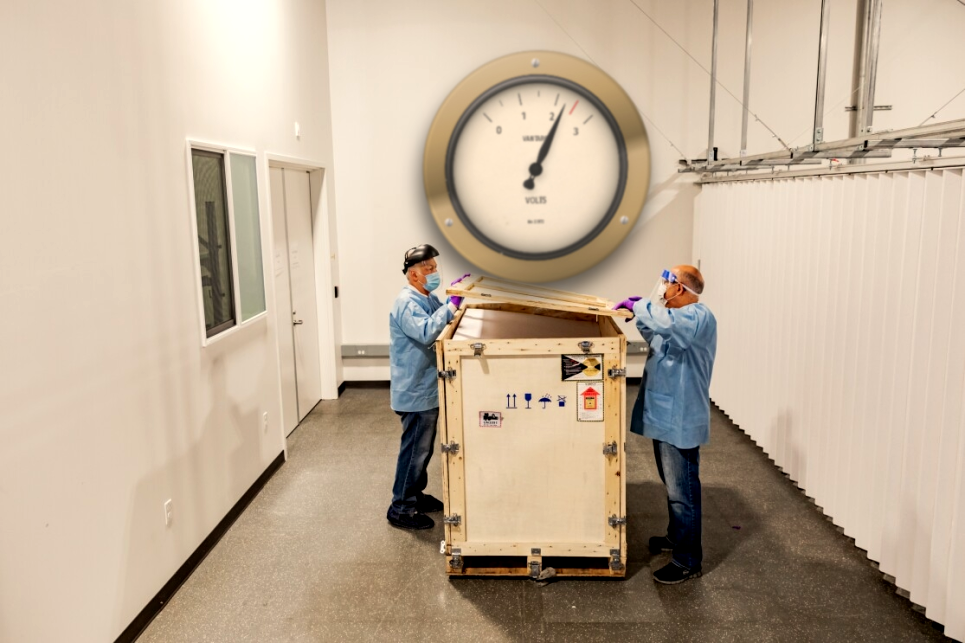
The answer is 2.25 V
